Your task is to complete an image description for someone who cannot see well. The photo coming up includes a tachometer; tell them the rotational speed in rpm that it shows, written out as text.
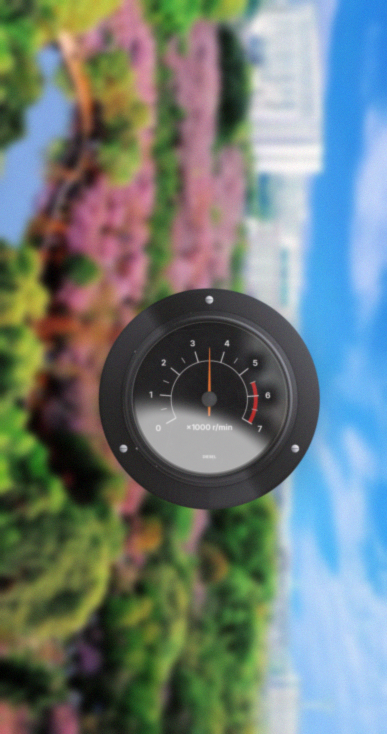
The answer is 3500 rpm
